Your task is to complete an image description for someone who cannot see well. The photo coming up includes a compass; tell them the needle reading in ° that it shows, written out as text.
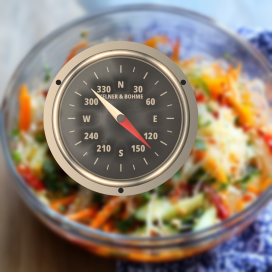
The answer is 135 °
